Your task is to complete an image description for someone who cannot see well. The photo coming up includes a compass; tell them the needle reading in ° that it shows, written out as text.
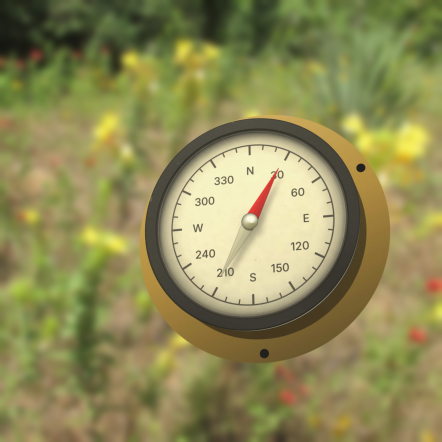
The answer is 30 °
